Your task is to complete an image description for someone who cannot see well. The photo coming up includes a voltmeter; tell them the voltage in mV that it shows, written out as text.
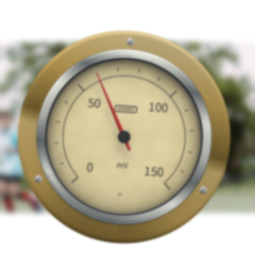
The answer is 60 mV
